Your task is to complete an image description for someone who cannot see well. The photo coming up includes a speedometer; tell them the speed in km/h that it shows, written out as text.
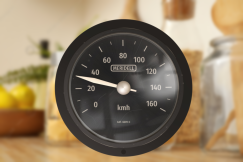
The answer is 30 km/h
